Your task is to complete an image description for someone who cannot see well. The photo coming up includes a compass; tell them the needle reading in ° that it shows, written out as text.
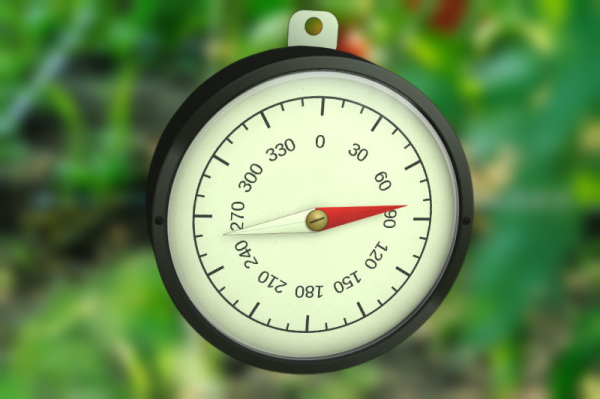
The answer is 80 °
